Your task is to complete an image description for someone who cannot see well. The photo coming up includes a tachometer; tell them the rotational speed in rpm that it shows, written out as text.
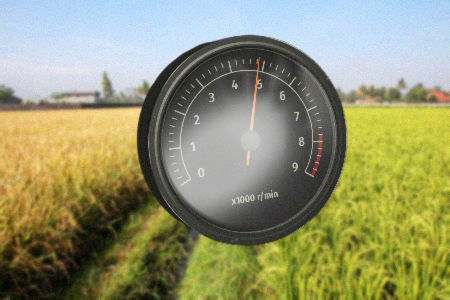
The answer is 4800 rpm
